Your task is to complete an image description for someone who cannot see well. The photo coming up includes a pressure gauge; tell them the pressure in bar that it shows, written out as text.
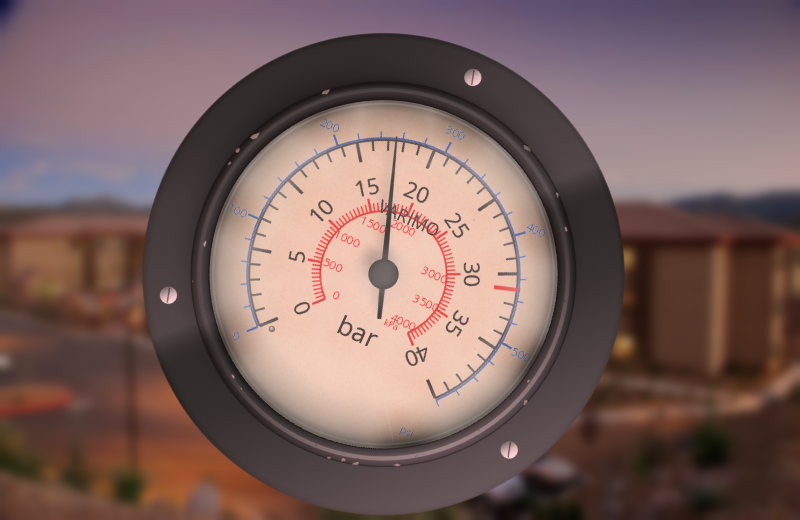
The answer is 17.5 bar
